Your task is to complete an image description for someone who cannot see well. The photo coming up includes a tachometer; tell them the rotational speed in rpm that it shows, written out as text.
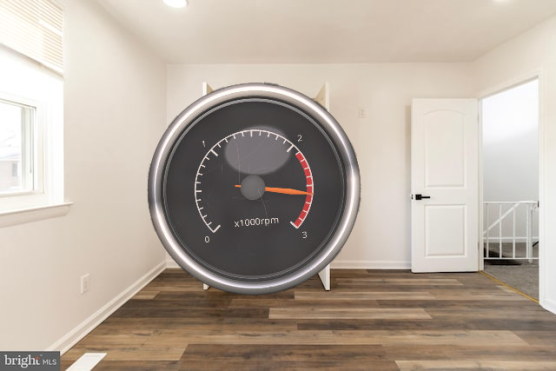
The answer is 2600 rpm
